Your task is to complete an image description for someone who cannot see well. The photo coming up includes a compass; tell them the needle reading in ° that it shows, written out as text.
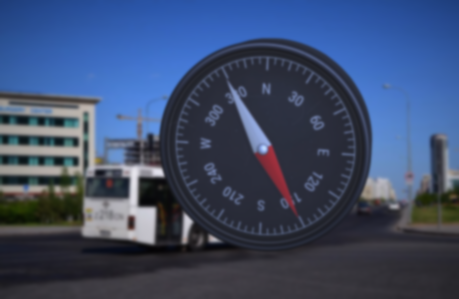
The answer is 150 °
